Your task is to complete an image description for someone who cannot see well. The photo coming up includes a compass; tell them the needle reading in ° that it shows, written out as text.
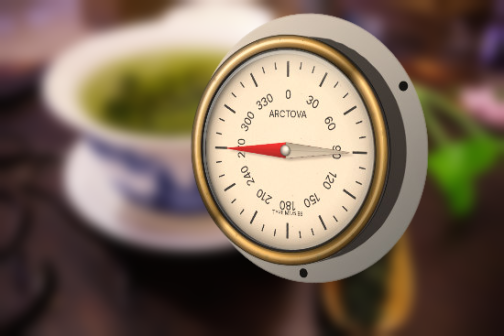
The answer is 270 °
